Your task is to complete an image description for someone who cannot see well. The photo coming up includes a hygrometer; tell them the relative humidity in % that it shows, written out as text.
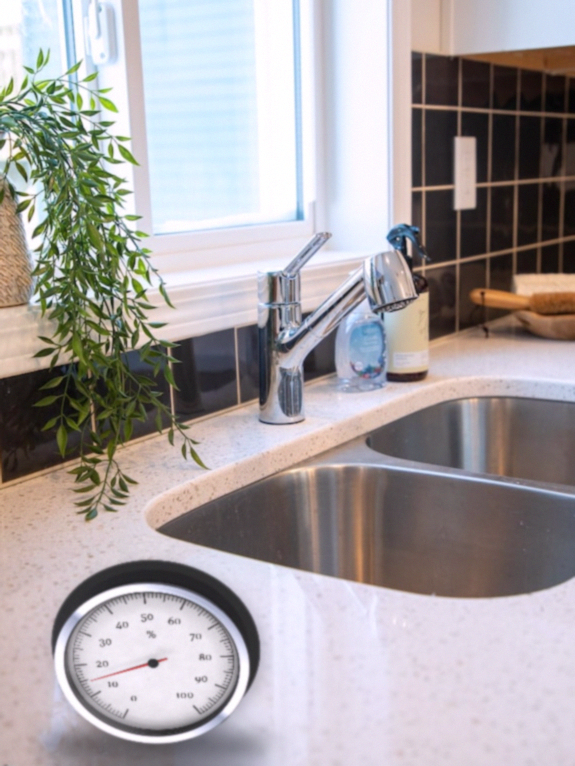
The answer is 15 %
